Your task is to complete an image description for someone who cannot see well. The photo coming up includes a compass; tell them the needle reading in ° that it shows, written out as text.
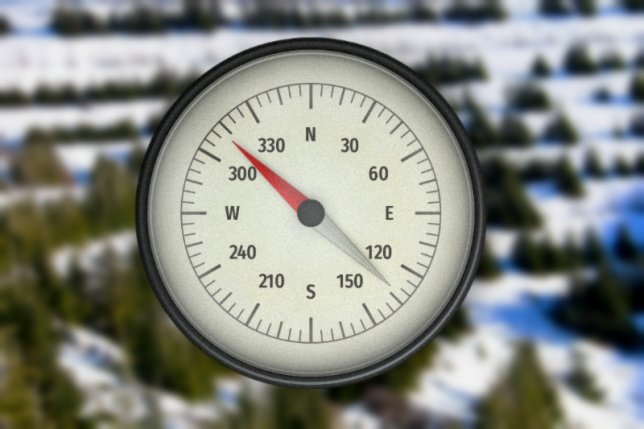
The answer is 312.5 °
